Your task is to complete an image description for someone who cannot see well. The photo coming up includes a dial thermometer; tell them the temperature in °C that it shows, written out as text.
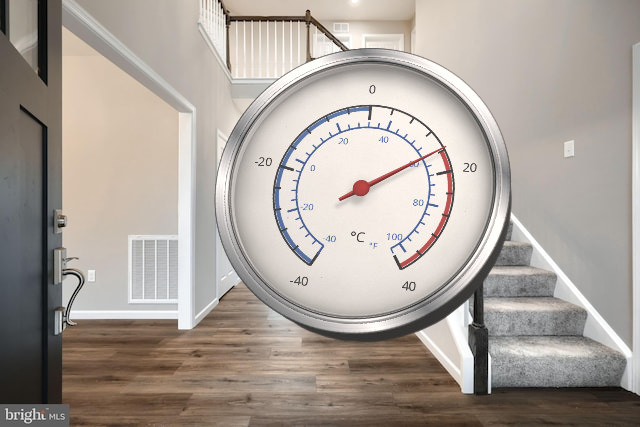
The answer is 16 °C
